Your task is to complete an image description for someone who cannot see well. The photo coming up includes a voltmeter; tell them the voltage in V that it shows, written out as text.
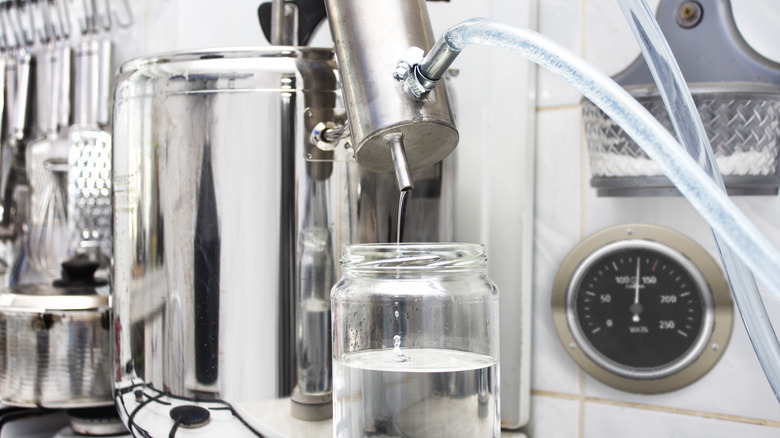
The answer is 130 V
